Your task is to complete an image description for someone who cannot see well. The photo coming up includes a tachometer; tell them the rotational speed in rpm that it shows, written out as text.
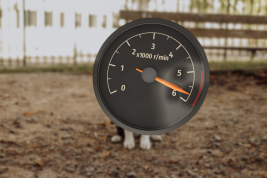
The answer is 5750 rpm
